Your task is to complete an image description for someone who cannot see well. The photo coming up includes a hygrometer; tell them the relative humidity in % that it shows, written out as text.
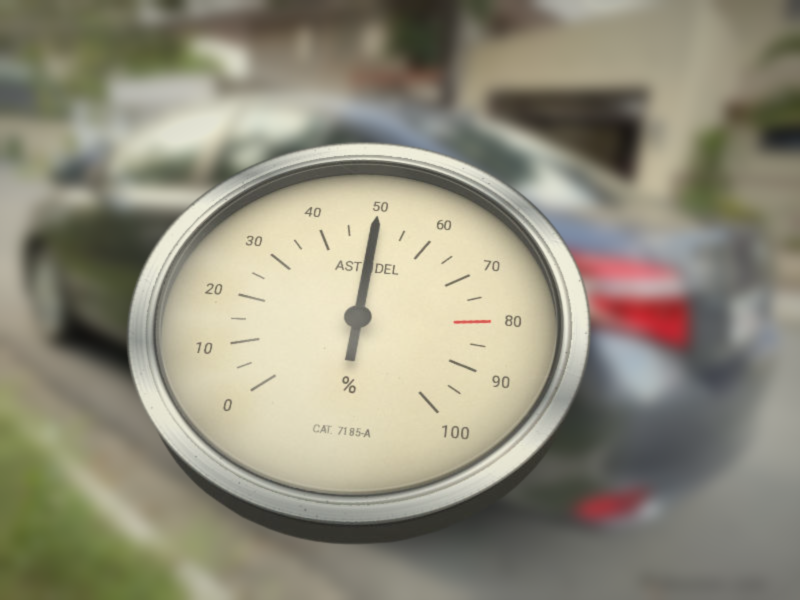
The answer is 50 %
